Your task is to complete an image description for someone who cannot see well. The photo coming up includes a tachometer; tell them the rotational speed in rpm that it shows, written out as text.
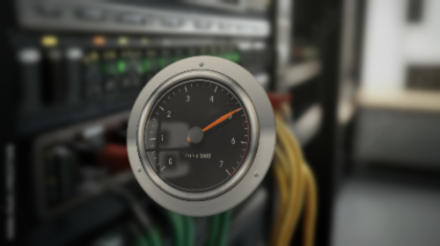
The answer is 5000 rpm
